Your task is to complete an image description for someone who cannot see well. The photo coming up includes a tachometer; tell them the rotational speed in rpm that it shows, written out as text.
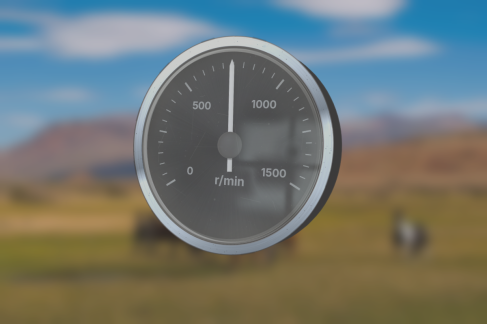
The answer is 750 rpm
